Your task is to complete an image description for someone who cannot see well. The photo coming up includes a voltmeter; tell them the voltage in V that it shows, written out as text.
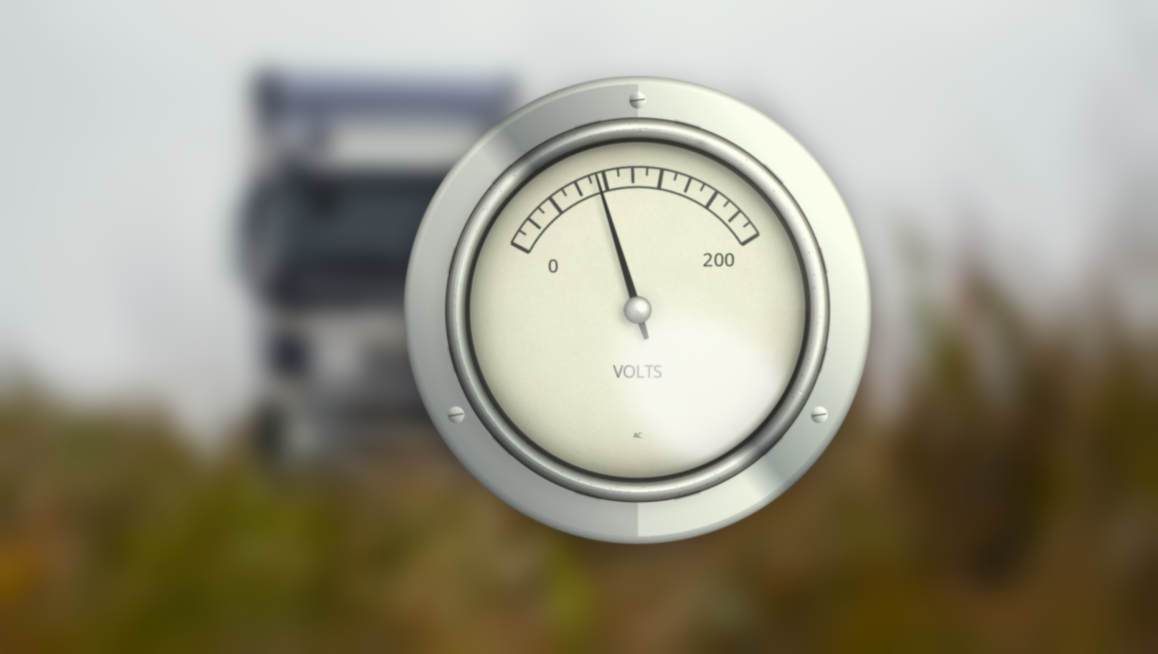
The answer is 75 V
